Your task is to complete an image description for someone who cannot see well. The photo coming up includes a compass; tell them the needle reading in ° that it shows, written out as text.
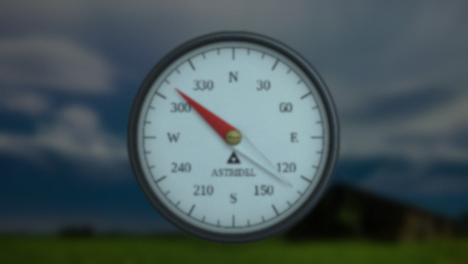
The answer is 310 °
